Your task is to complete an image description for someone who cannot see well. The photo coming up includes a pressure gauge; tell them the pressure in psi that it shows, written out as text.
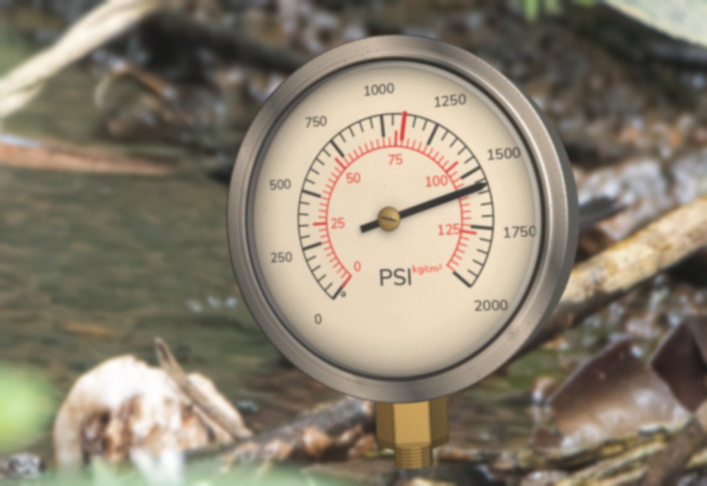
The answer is 1575 psi
